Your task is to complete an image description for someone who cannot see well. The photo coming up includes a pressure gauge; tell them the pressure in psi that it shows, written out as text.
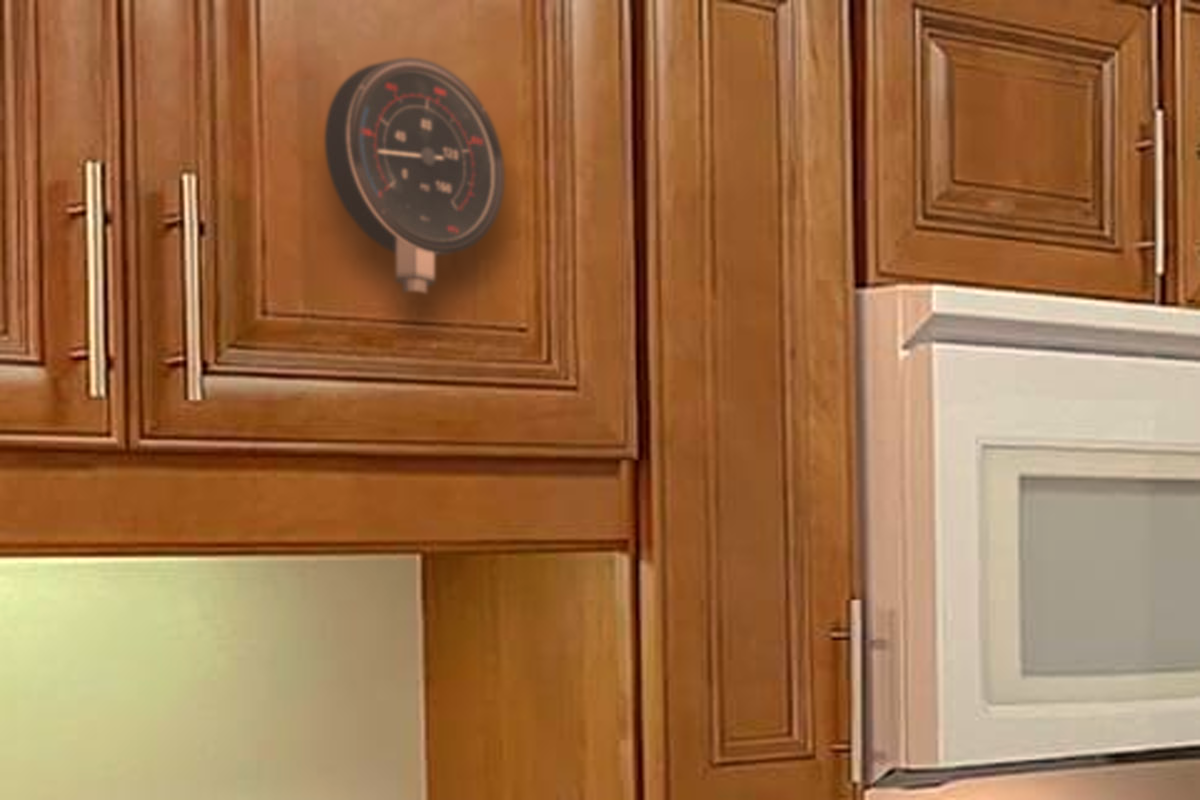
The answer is 20 psi
